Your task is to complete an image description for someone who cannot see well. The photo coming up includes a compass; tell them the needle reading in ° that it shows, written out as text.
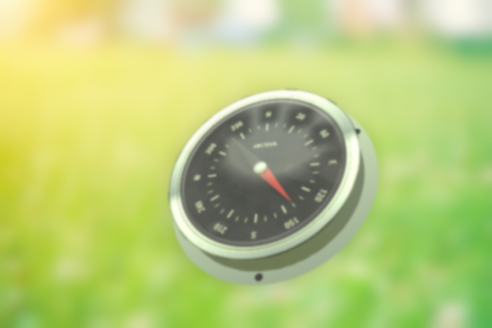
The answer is 140 °
